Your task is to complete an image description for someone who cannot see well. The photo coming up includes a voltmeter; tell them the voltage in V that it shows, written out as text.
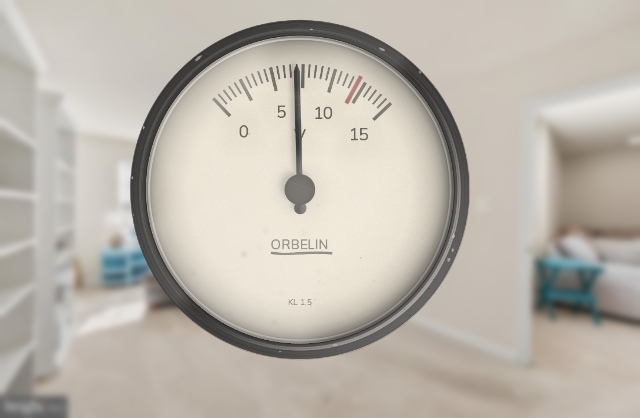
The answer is 7 V
